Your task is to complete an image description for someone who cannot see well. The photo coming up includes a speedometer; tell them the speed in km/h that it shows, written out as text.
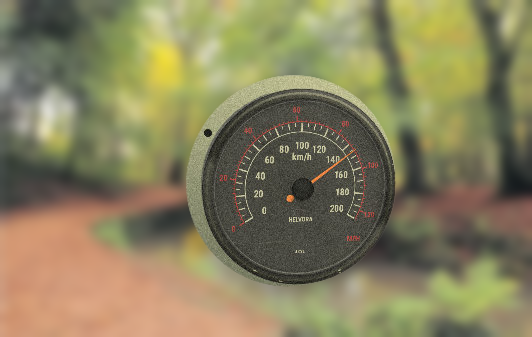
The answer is 145 km/h
